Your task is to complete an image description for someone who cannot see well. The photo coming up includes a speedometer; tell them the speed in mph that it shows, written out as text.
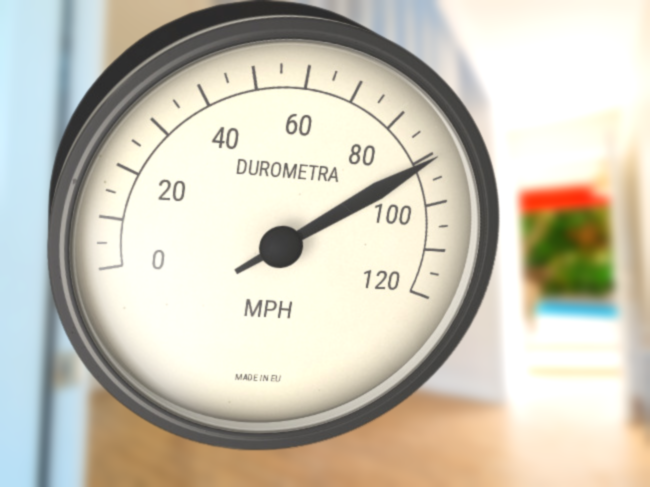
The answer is 90 mph
